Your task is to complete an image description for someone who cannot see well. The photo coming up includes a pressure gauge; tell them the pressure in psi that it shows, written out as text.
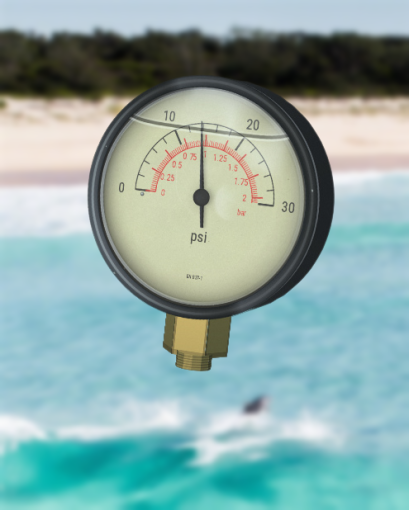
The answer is 14 psi
